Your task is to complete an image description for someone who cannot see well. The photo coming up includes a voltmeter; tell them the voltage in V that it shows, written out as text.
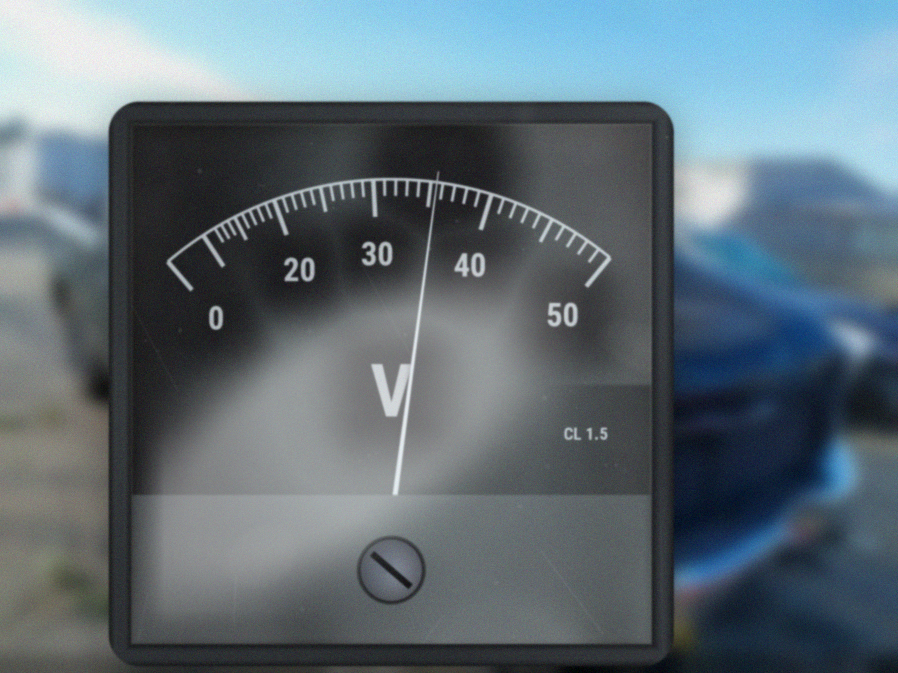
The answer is 35.5 V
